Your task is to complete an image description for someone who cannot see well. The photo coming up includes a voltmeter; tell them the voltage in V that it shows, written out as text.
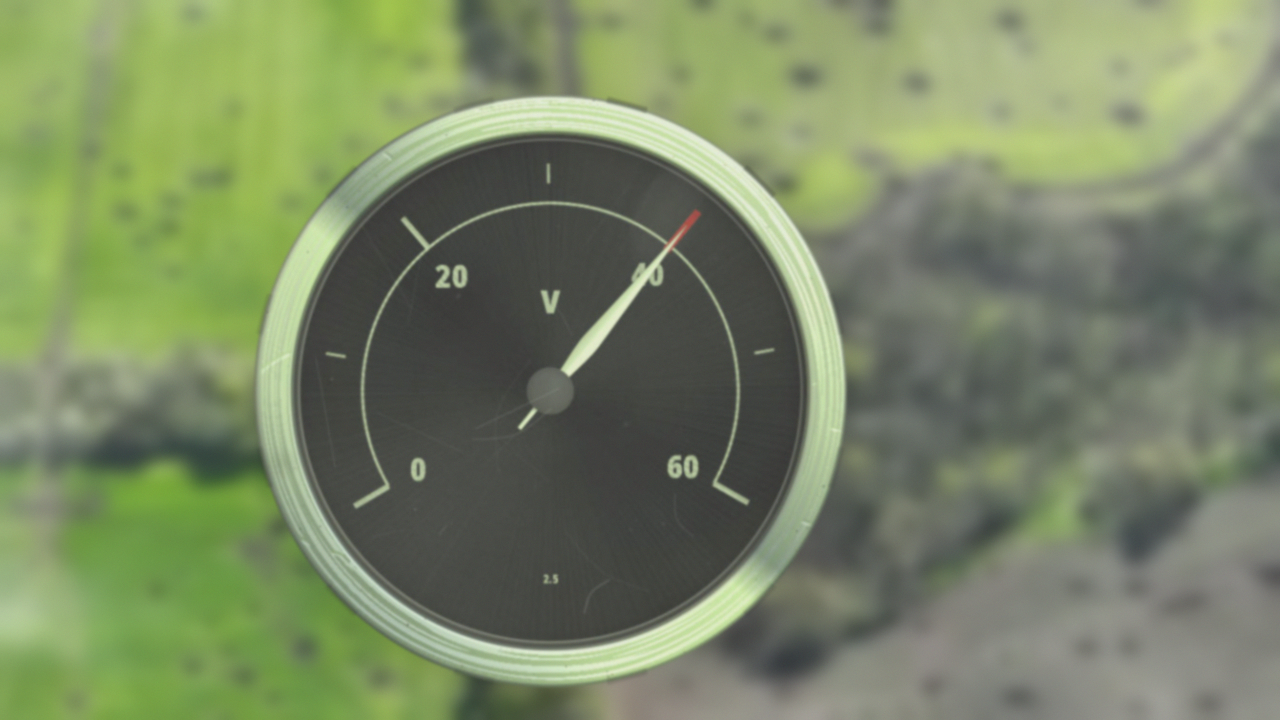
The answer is 40 V
